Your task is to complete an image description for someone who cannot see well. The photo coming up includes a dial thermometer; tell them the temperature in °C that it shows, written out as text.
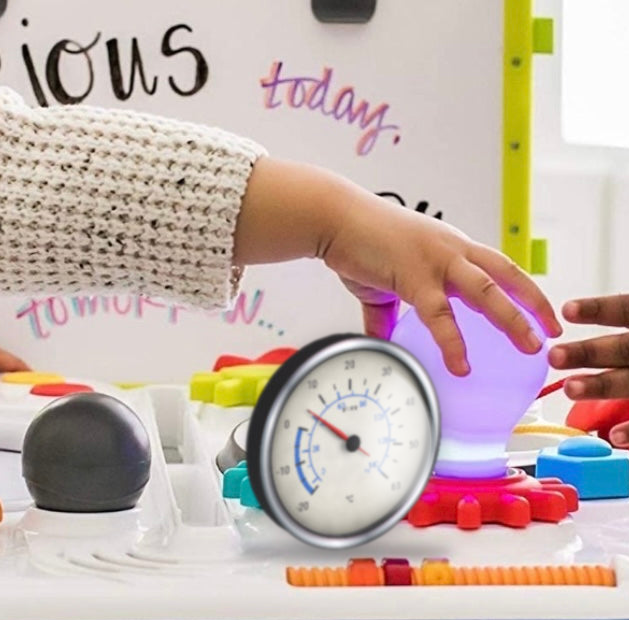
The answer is 5 °C
